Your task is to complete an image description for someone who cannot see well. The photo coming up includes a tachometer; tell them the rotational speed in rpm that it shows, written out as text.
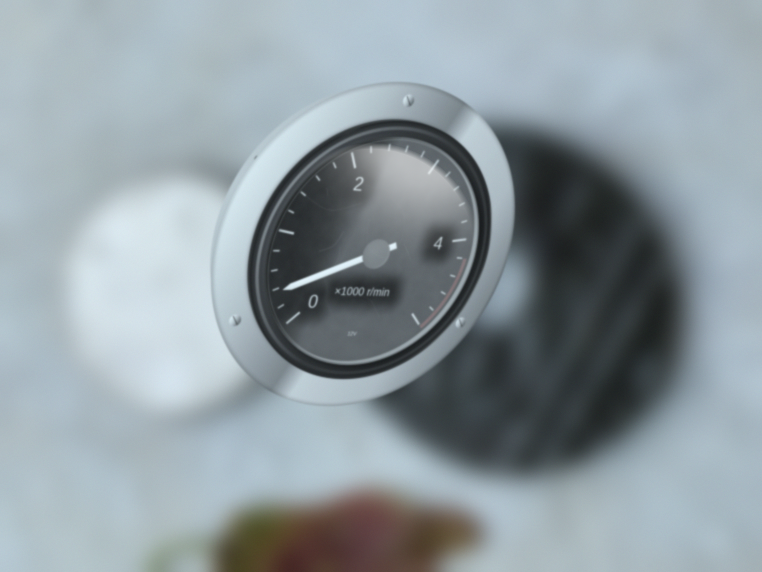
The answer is 400 rpm
